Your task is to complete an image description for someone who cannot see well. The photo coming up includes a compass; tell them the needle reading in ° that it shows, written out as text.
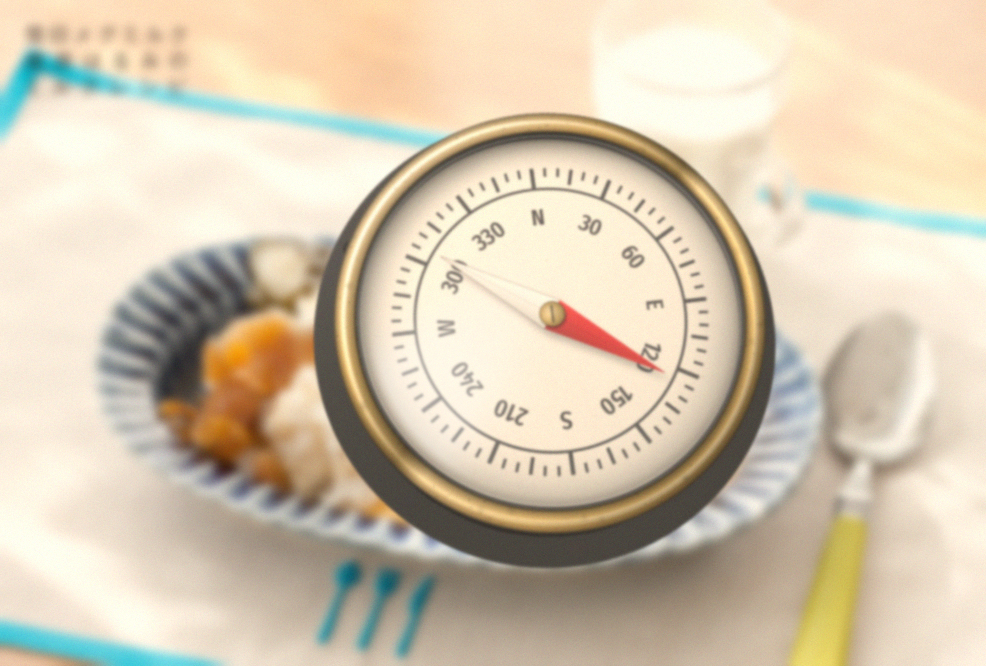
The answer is 125 °
